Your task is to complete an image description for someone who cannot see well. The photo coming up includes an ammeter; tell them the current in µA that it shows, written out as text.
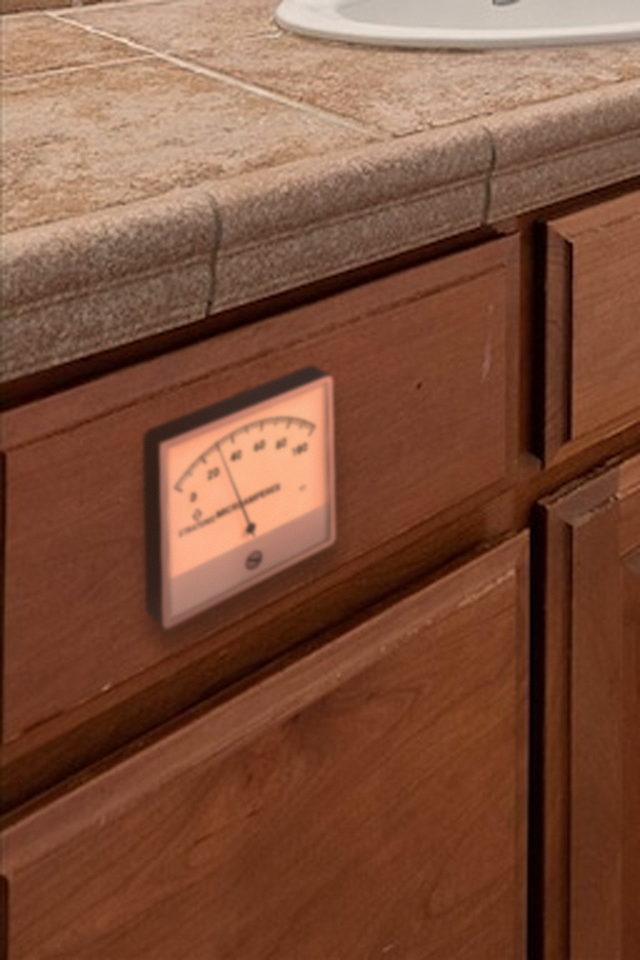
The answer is 30 µA
